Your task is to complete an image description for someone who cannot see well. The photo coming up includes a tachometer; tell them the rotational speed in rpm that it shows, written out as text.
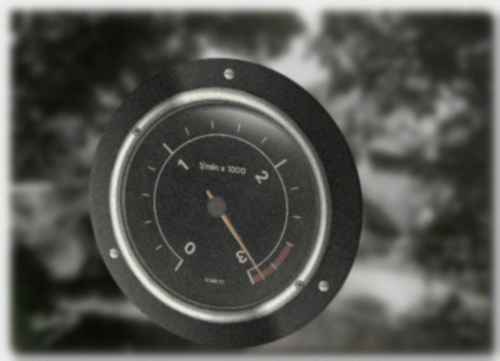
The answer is 2900 rpm
